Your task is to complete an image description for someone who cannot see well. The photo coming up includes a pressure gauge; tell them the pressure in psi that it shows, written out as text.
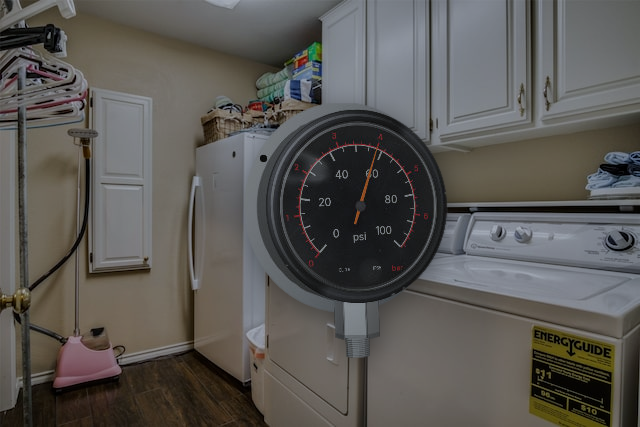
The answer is 57.5 psi
